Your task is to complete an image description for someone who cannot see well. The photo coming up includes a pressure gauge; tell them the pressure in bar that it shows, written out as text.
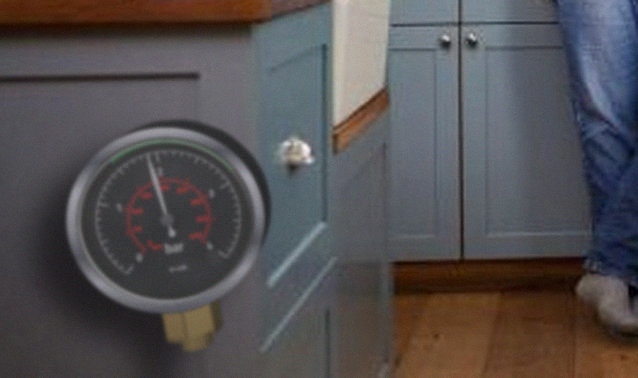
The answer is 1.9 bar
